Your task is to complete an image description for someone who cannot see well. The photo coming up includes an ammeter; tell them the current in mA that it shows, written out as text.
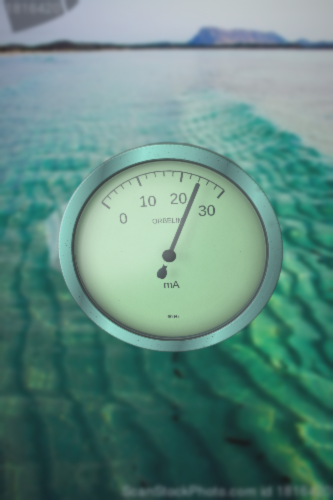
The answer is 24 mA
